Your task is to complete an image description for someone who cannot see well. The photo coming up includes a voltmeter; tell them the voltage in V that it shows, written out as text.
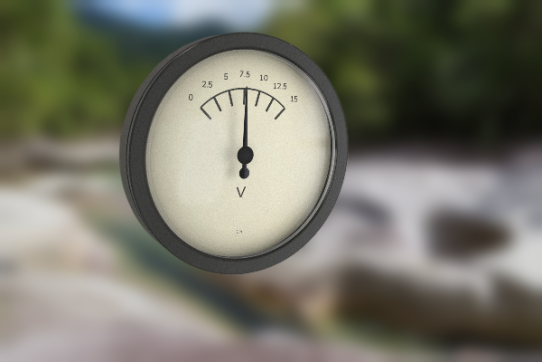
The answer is 7.5 V
